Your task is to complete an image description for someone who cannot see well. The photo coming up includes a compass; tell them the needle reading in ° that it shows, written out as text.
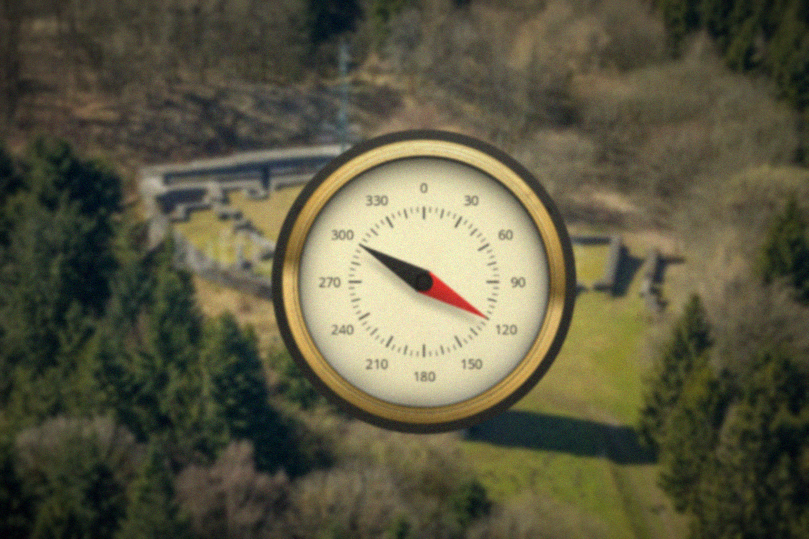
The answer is 120 °
